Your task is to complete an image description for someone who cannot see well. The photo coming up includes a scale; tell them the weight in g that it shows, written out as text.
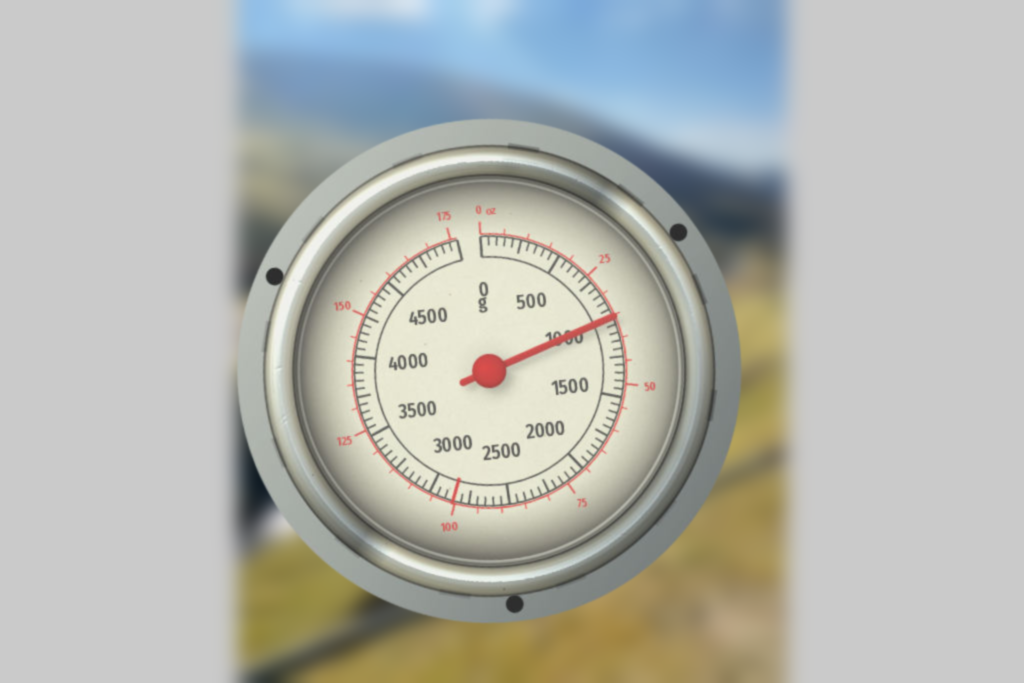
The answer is 1000 g
